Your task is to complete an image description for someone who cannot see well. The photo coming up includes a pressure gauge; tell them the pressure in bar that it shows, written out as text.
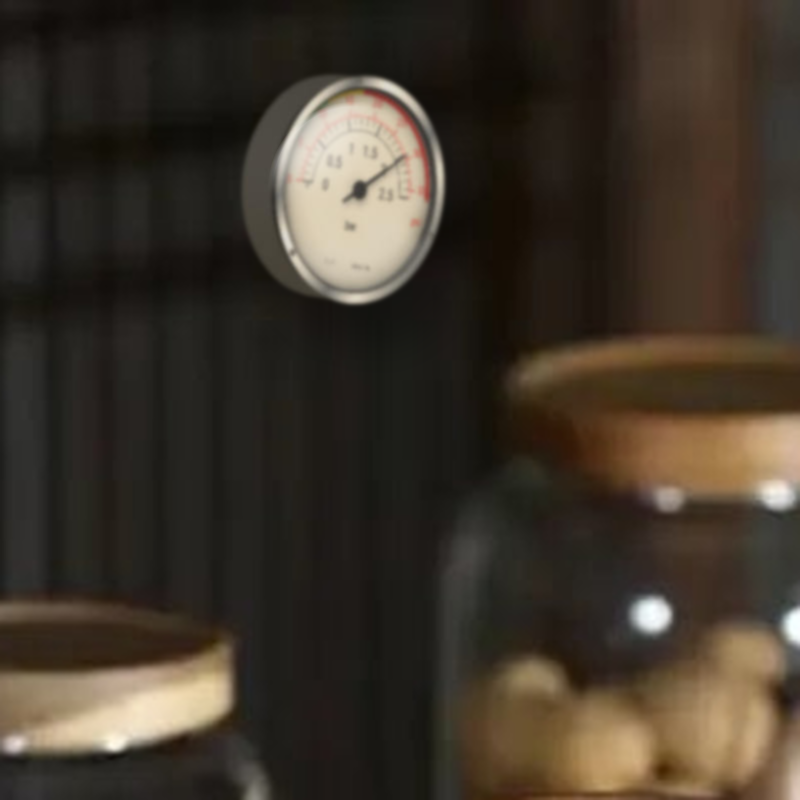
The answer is 2 bar
